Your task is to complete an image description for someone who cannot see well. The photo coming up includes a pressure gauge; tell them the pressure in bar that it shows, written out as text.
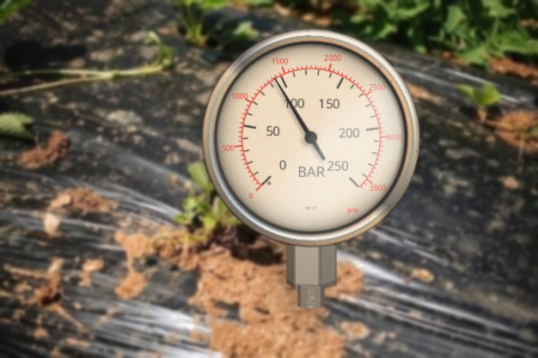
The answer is 95 bar
